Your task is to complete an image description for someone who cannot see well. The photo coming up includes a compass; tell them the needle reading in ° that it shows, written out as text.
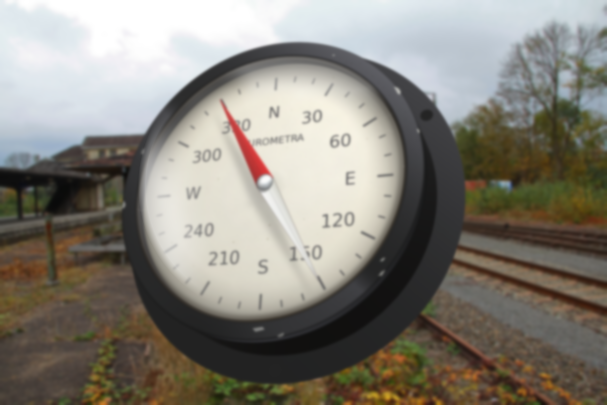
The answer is 330 °
